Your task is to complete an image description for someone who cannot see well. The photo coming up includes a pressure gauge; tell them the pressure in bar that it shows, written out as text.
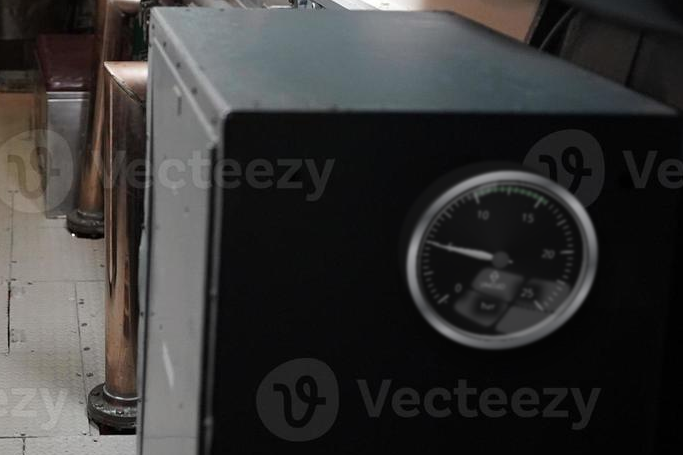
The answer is 5 bar
